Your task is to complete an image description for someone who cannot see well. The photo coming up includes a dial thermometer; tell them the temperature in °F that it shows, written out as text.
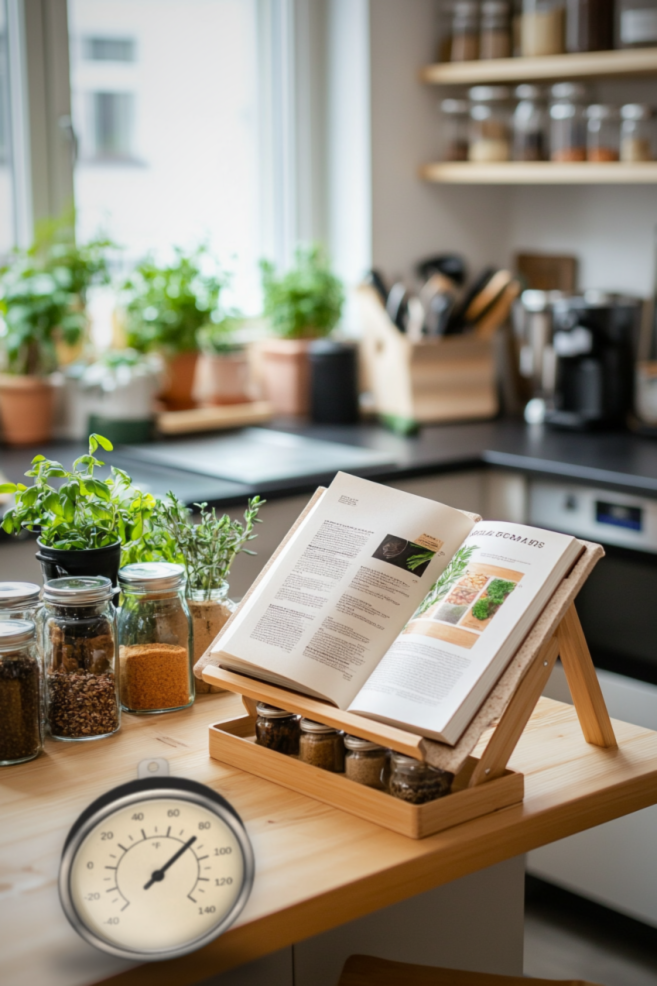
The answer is 80 °F
